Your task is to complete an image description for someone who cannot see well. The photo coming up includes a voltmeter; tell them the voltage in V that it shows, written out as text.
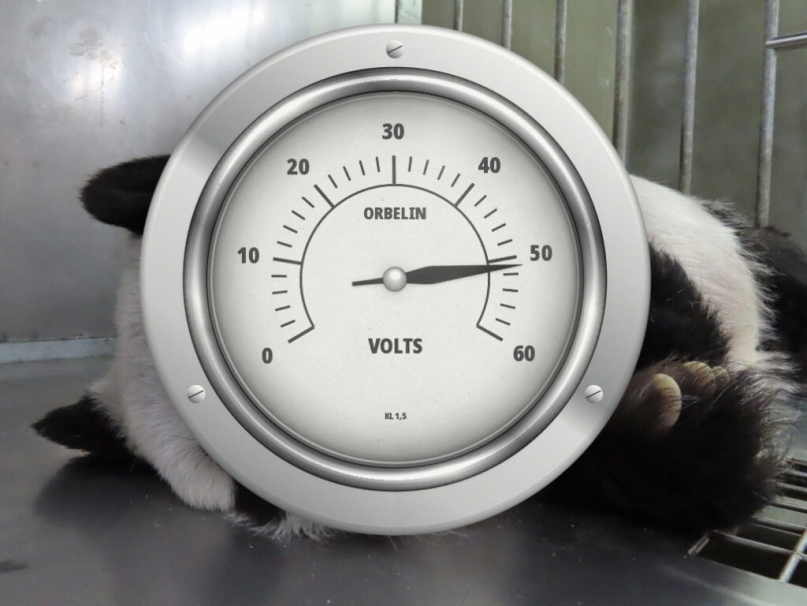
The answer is 51 V
